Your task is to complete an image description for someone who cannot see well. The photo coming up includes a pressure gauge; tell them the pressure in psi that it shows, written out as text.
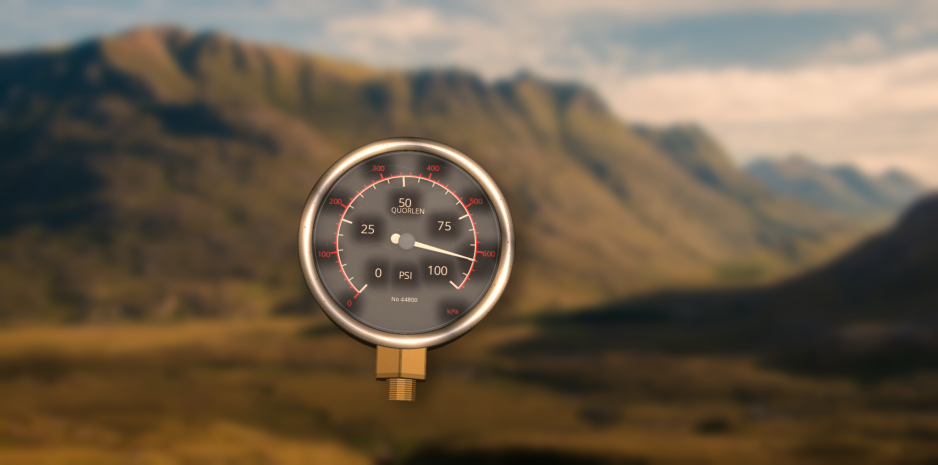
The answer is 90 psi
